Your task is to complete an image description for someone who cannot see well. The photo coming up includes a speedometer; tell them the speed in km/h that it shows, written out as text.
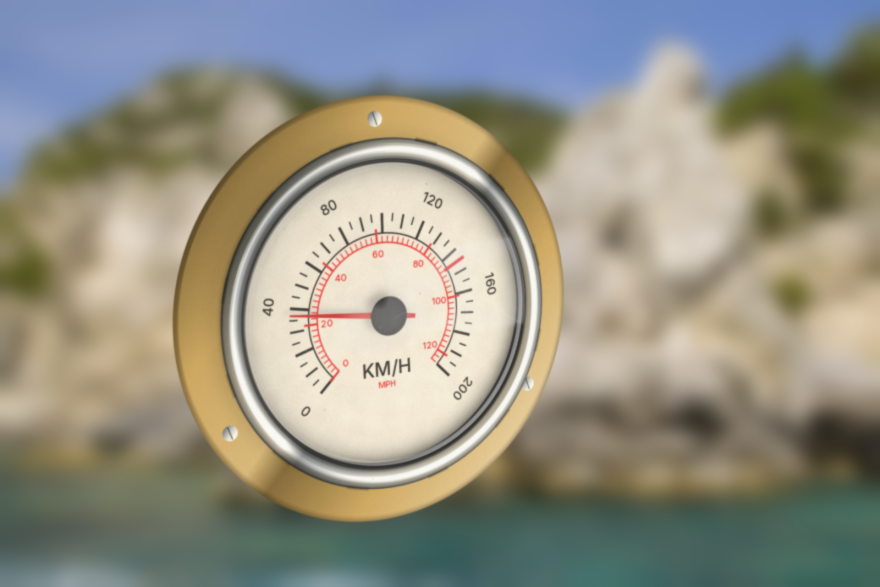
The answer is 37.5 km/h
